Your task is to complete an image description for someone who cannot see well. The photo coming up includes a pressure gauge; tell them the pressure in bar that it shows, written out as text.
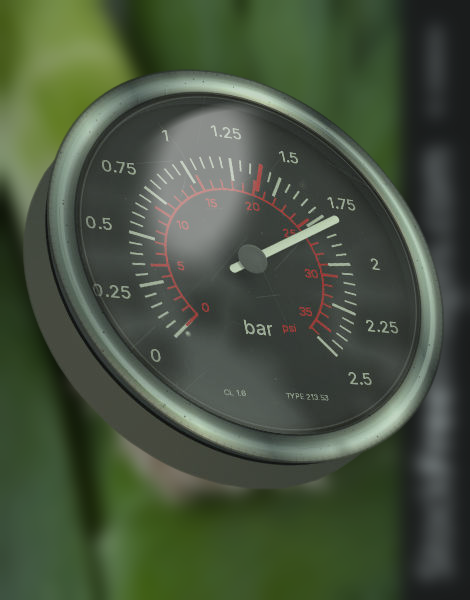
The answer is 1.8 bar
